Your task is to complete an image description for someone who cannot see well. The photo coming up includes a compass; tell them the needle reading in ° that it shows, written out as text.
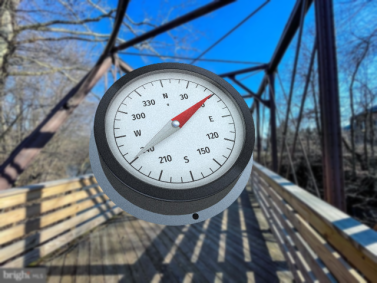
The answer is 60 °
